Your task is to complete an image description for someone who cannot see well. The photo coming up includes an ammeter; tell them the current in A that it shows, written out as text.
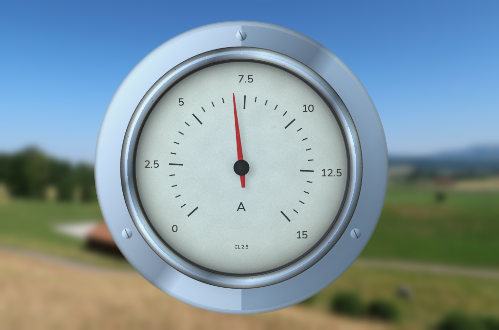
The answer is 7 A
